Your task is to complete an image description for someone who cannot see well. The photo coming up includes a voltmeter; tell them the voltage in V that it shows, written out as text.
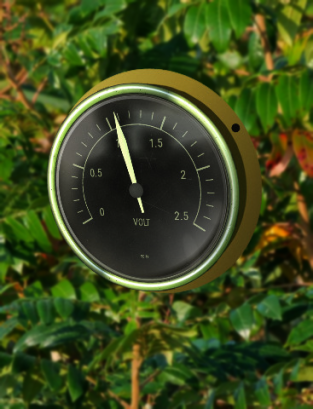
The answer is 1.1 V
